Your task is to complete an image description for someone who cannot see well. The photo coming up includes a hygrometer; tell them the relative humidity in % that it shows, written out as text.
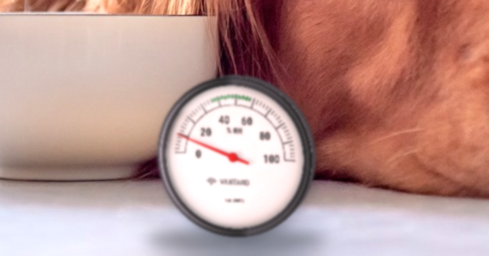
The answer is 10 %
